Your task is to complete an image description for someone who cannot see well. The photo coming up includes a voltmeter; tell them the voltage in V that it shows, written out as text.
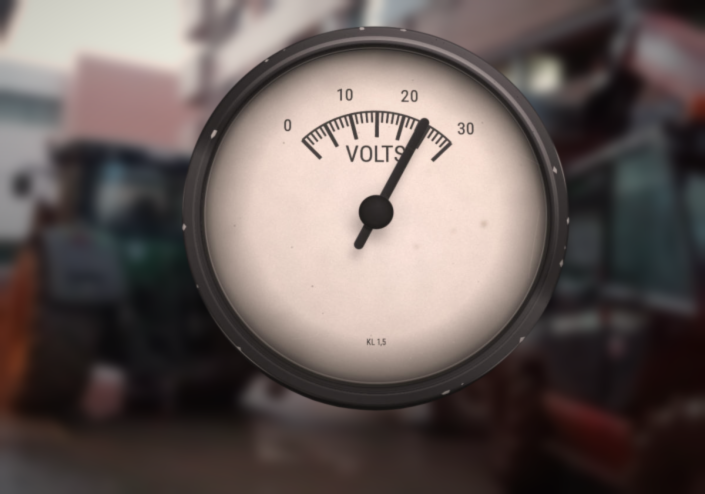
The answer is 24 V
